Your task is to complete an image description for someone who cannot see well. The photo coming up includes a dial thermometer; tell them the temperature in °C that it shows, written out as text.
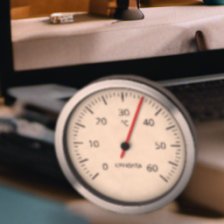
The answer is 35 °C
